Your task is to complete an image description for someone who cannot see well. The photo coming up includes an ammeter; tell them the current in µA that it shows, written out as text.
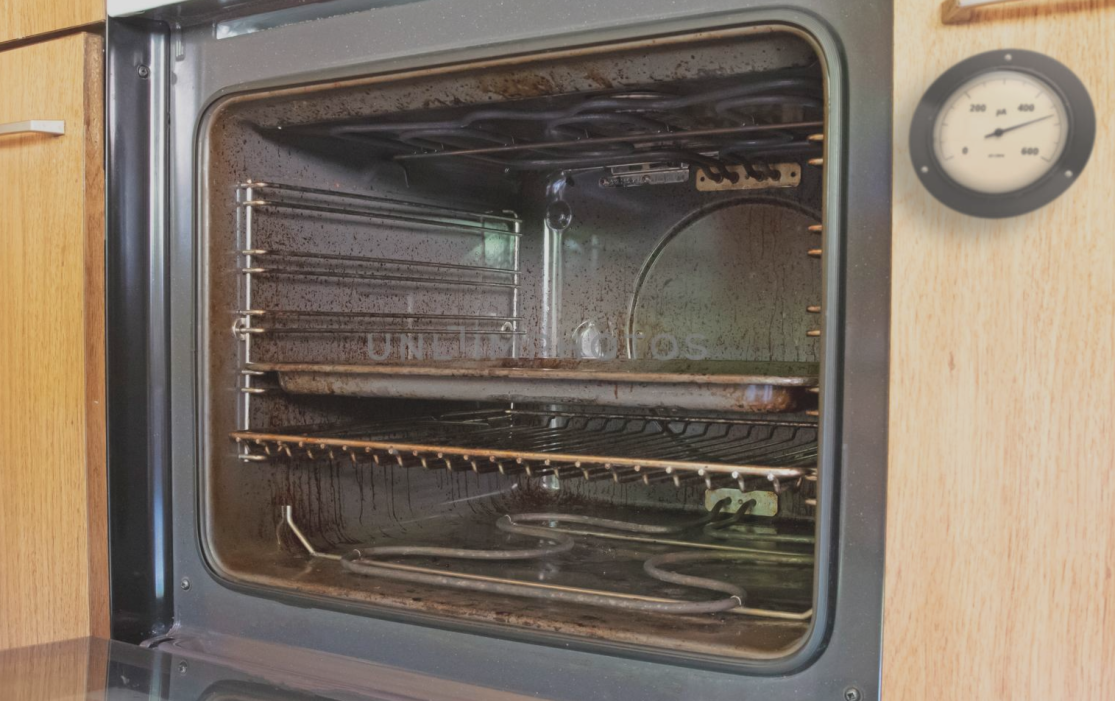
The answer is 475 µA
